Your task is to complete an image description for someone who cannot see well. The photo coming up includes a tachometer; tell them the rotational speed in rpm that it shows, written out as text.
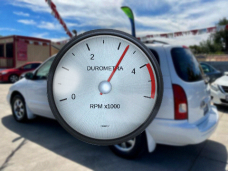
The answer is 3250 rpm
